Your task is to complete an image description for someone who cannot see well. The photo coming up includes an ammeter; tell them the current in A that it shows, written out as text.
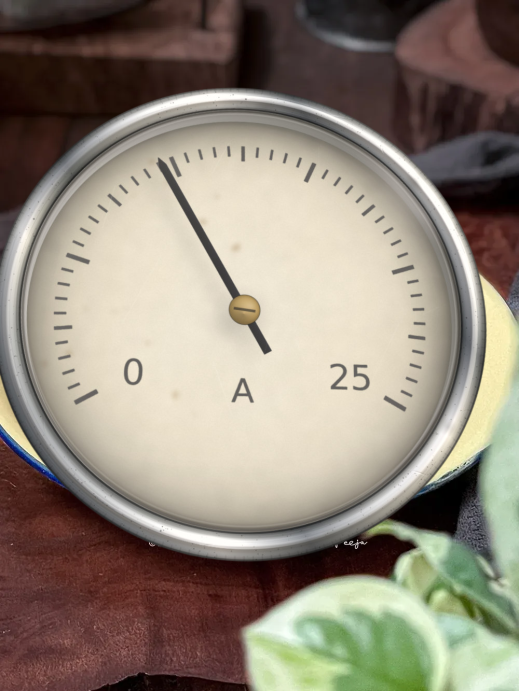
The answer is 9.5 A
